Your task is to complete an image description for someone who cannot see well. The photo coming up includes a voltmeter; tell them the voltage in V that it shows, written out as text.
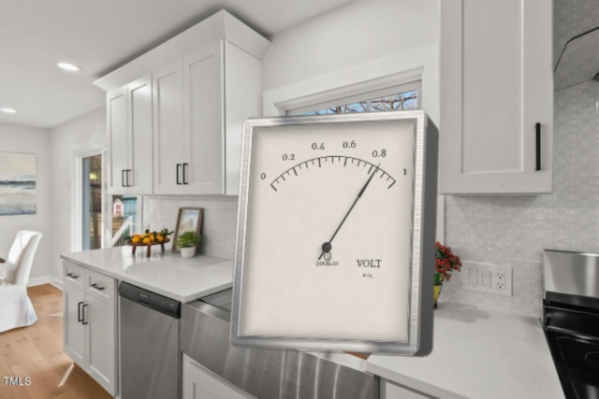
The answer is 0.85 V
